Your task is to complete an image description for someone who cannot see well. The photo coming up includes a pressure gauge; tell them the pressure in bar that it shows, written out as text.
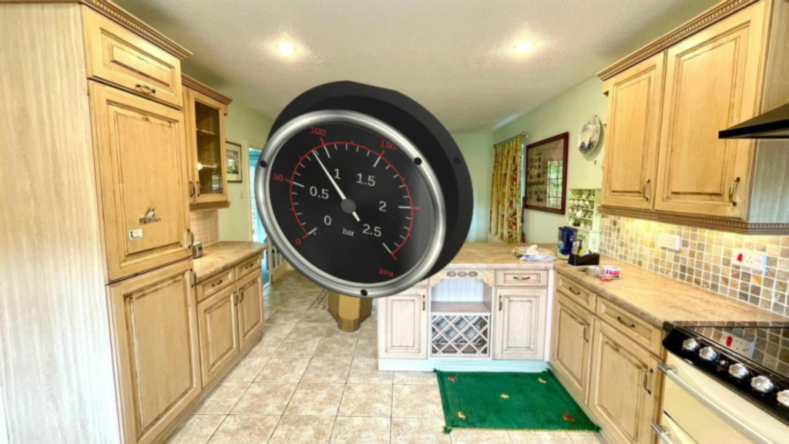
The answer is 0.9 bar
